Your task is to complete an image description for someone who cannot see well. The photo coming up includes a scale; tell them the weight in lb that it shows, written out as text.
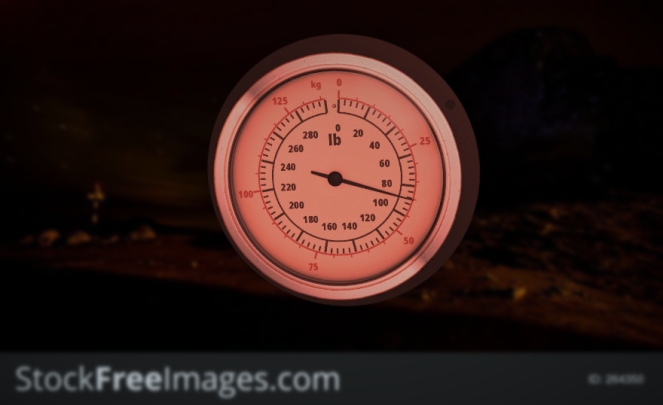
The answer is 88 lb
